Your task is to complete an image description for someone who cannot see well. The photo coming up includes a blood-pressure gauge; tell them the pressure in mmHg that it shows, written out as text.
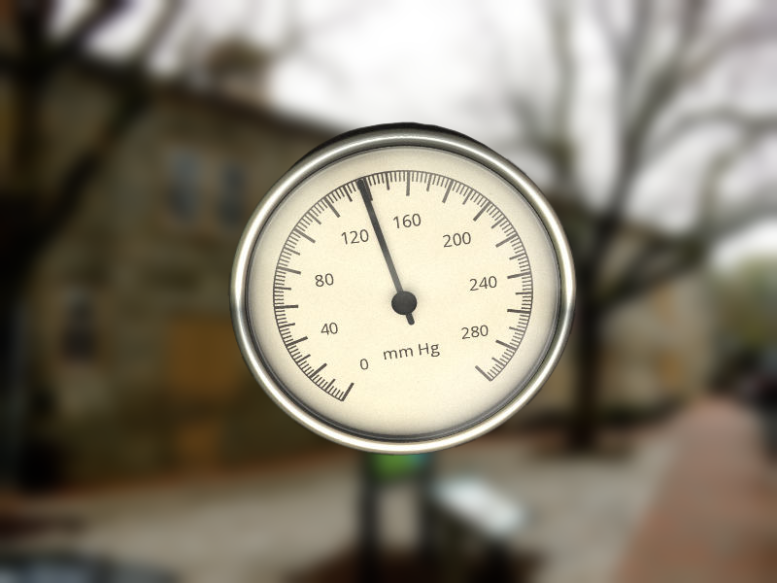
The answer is 138 mmHg
